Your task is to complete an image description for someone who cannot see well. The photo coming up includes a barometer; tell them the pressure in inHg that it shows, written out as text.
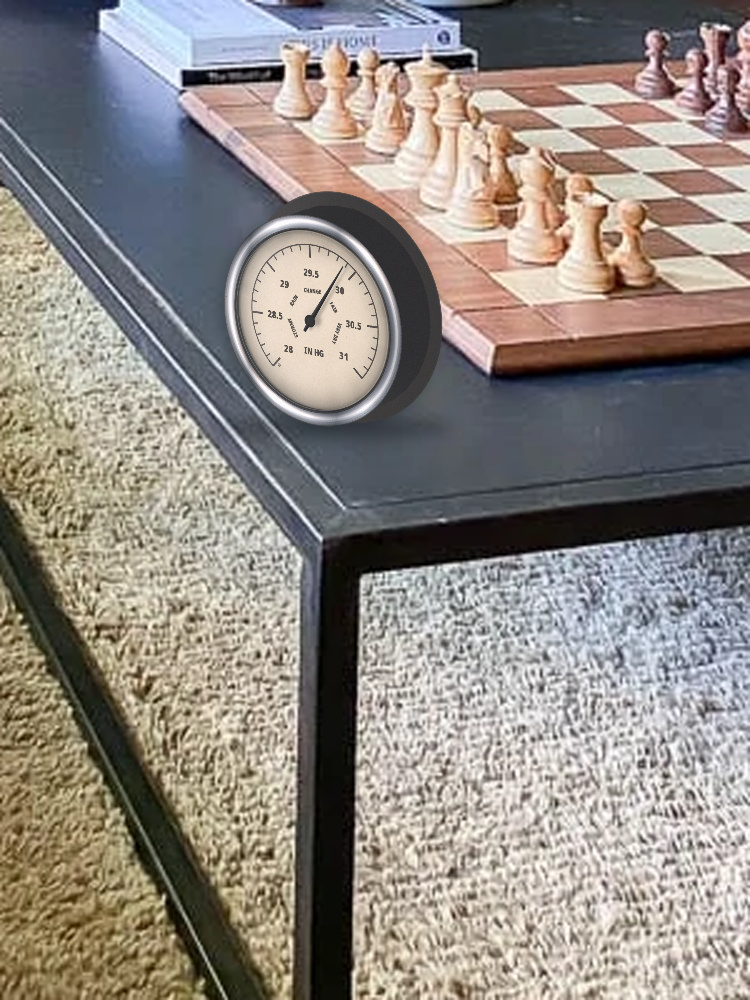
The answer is 29.9 inHg
